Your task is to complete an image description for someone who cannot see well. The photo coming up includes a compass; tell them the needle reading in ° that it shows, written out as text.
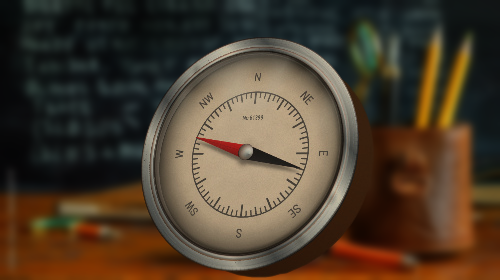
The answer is 285 °
